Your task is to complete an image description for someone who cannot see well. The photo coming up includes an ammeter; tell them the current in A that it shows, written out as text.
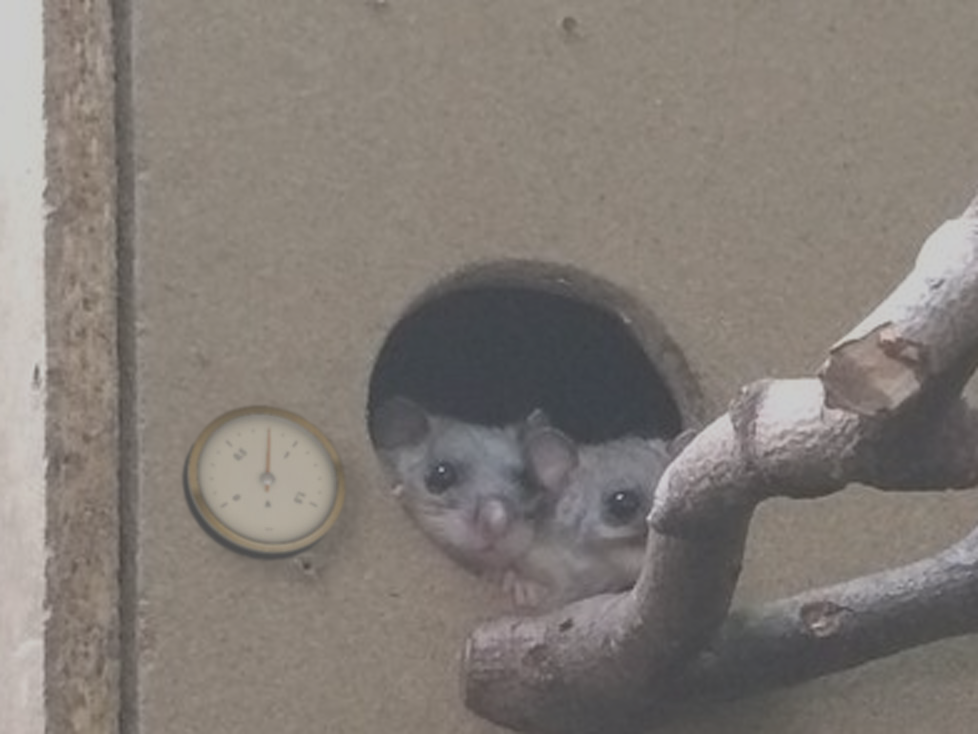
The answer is 0.8 A
